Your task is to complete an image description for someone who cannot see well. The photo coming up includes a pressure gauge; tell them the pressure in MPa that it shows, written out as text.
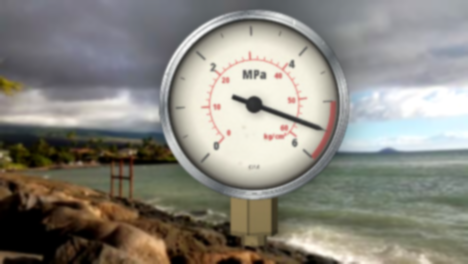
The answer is 5.5 MPa
